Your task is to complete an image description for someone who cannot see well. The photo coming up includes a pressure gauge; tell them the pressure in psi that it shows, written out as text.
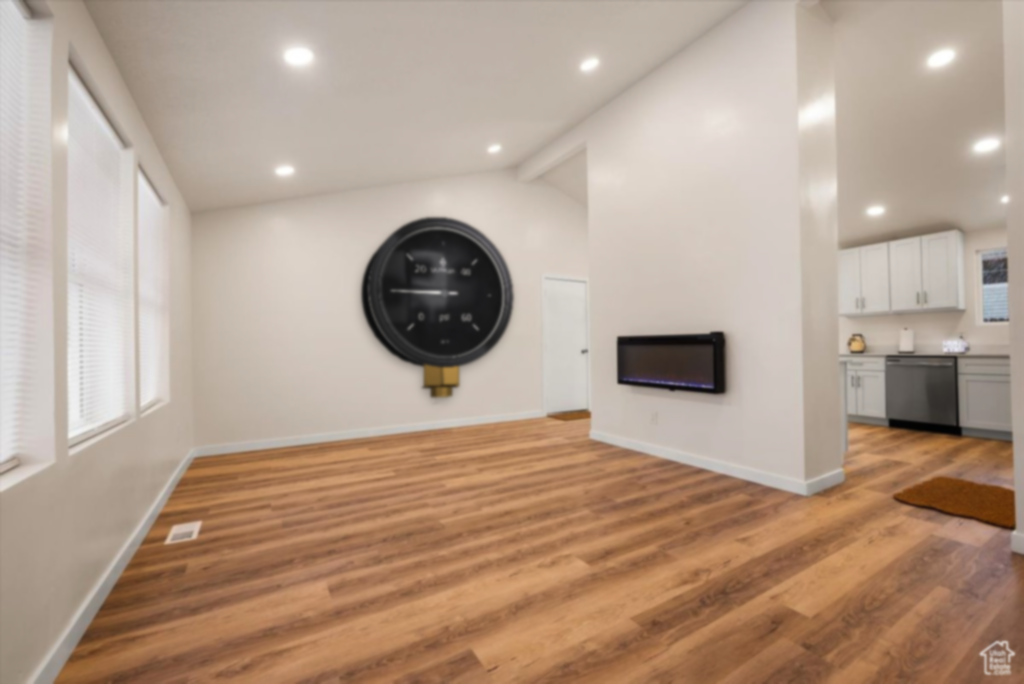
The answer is 10 psi
